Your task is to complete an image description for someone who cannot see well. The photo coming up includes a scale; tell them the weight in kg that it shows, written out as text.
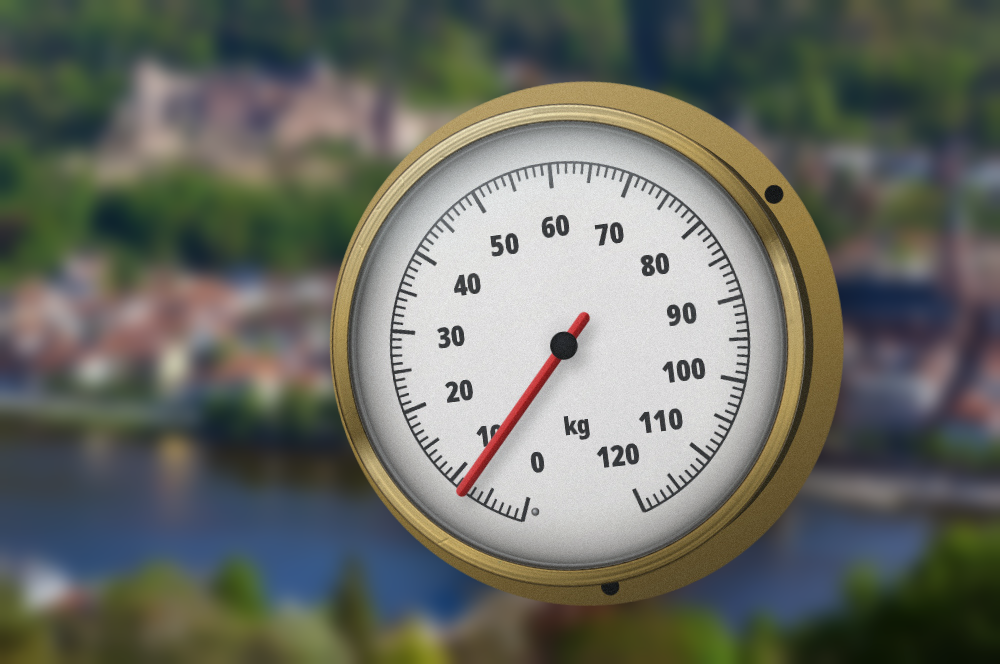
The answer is 8 kg
